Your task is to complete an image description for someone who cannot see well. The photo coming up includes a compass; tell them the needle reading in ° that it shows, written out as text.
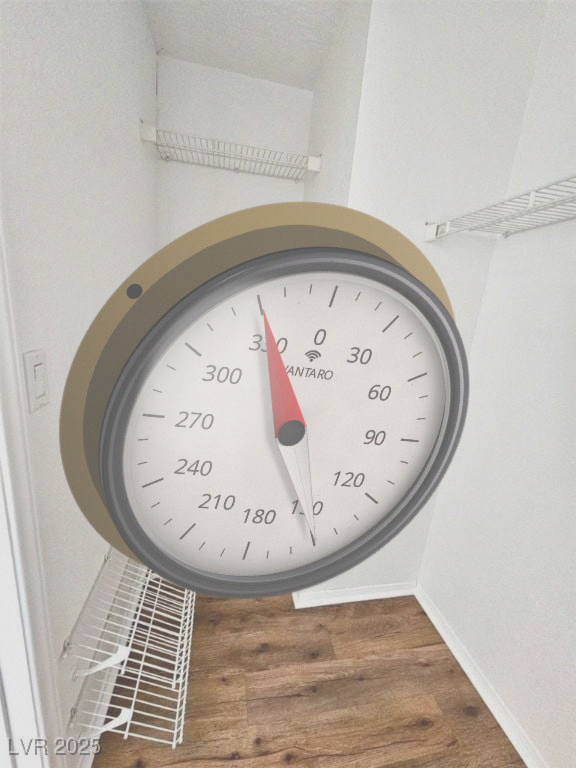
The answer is 330 °
